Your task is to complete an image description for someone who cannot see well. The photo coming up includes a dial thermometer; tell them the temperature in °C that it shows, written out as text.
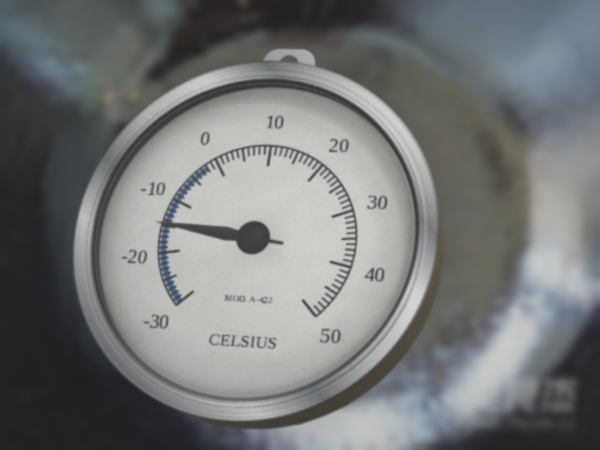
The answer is -15 °C
